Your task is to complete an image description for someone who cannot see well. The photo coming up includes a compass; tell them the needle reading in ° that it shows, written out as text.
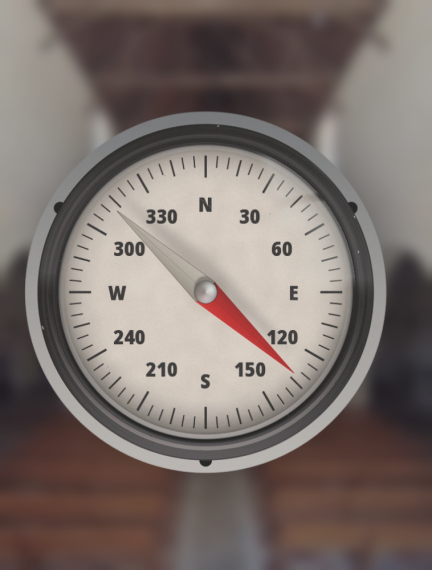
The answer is 132.5 °
